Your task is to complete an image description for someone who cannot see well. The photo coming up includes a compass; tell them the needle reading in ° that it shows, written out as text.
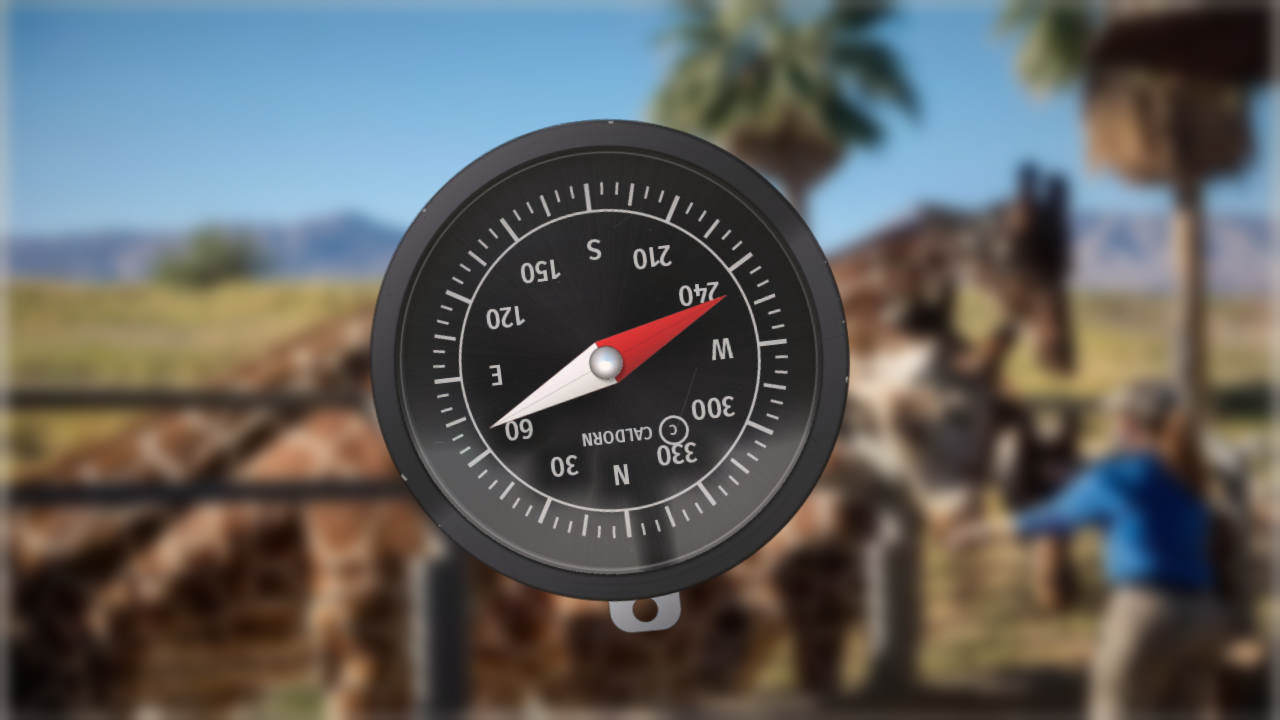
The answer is 247.5 °
